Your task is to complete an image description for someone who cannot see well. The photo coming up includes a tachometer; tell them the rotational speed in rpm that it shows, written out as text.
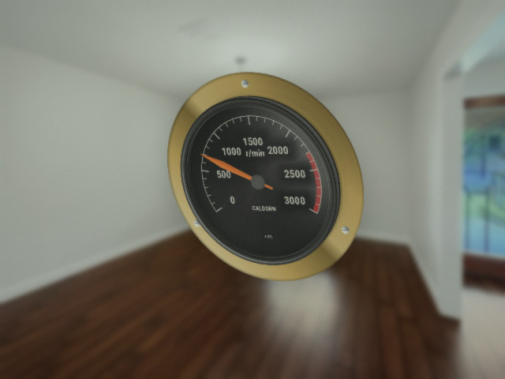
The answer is 700 rpm
